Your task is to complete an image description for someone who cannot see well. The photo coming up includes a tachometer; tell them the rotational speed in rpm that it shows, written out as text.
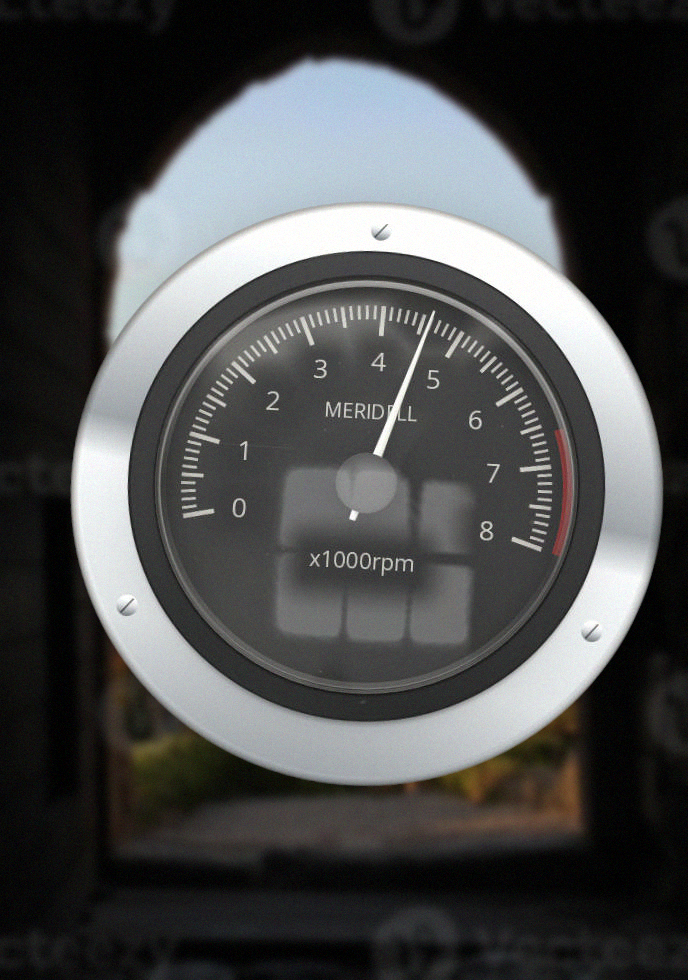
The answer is 4600 rpm
